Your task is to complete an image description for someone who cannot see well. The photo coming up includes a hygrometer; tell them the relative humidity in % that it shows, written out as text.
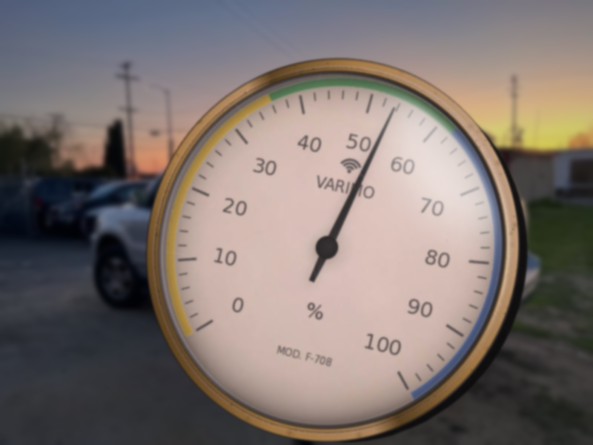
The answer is 54 %
